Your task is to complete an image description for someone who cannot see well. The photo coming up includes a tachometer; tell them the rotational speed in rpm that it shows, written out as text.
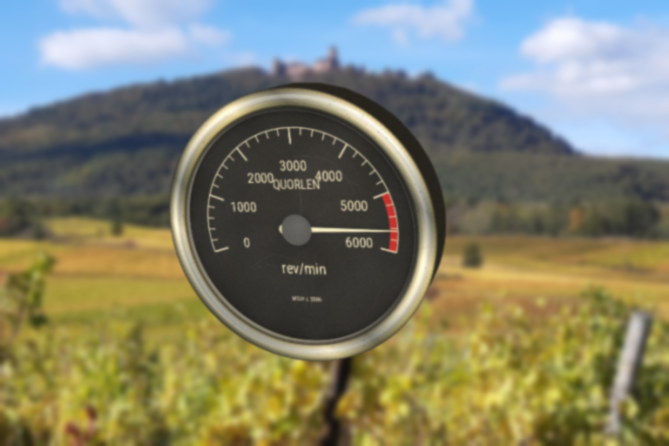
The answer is 5600 rpm
